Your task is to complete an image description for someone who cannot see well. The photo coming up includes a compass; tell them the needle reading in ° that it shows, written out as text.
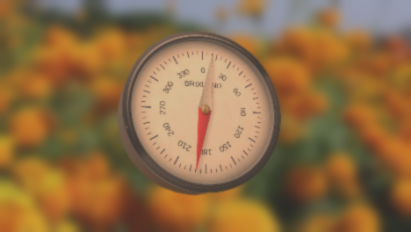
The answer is 190 °
